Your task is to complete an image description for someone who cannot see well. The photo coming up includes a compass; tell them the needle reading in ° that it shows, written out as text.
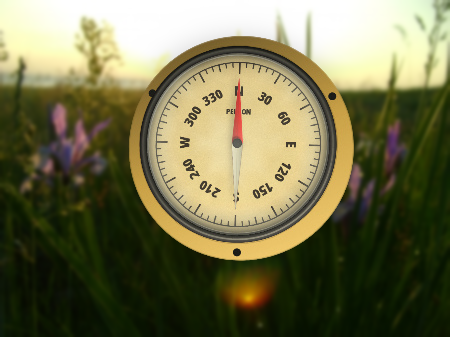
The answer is 0 °
